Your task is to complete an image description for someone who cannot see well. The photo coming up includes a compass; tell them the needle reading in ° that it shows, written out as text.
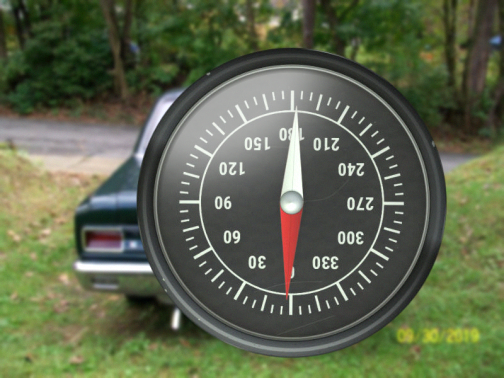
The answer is 2.5 °
